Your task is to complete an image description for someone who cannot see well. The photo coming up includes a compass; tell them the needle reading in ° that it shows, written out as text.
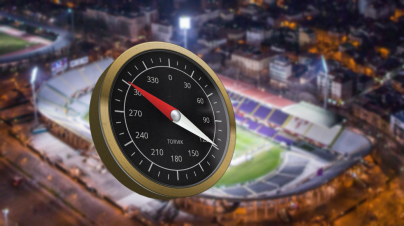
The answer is 300 °
